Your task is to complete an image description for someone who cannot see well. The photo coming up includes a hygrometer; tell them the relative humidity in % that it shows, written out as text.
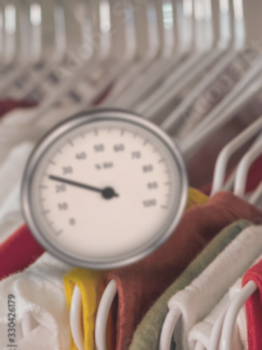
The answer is 25 %
